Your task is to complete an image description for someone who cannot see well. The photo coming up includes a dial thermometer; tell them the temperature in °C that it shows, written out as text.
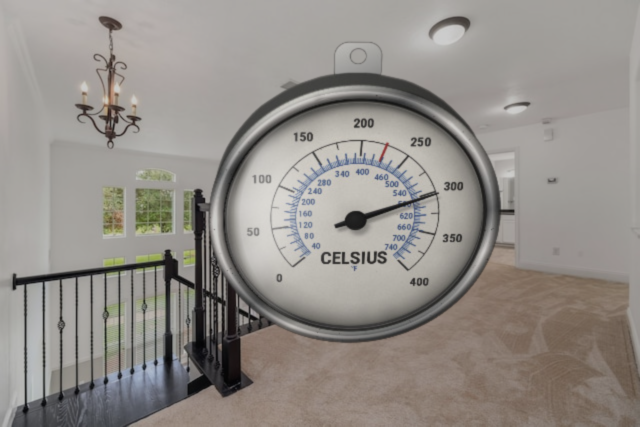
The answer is 300 °C
